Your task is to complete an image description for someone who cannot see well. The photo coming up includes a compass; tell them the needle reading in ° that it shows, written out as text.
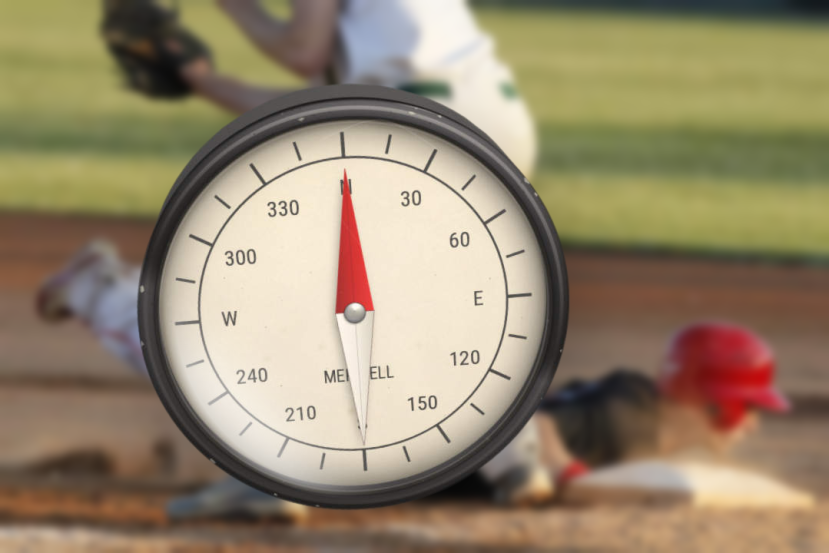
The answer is 0 °
